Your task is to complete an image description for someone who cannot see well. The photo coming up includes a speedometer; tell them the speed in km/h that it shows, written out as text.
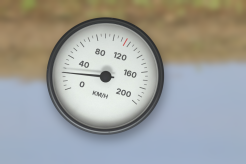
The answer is 20 km/h
